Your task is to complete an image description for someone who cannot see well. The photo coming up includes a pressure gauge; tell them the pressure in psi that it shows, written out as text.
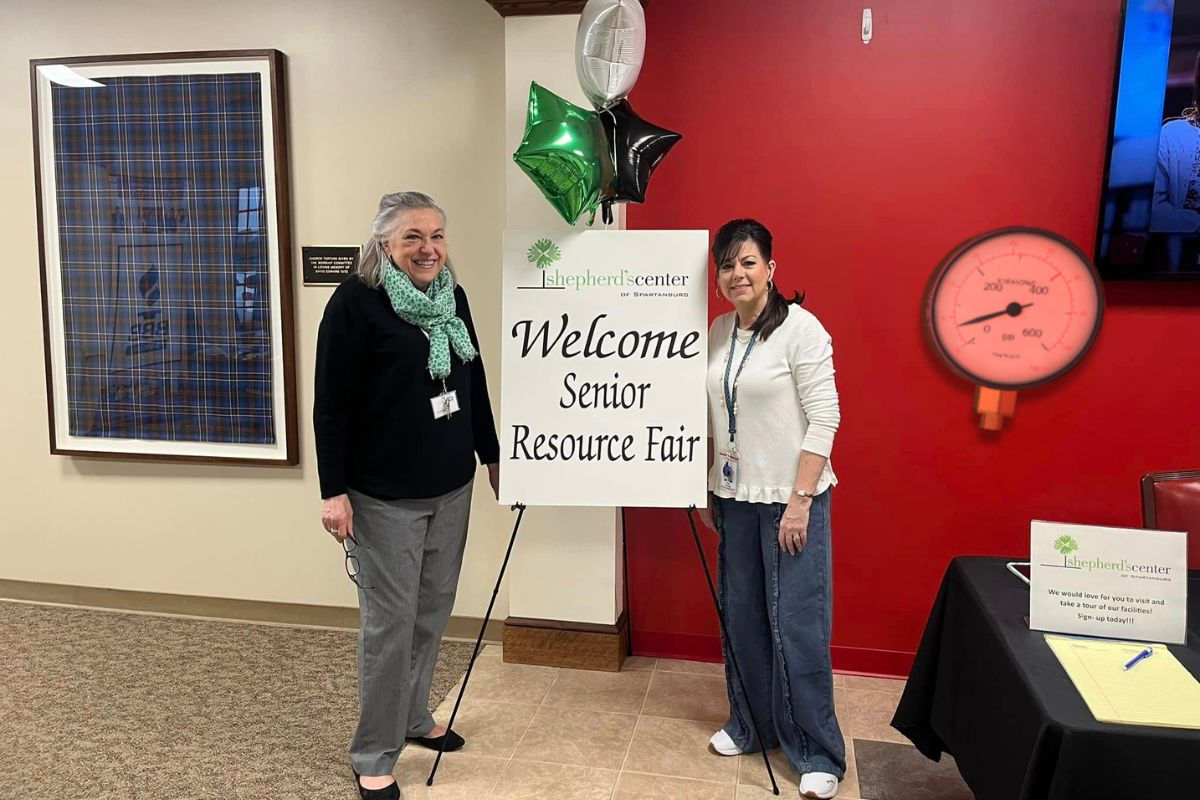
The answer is 50 psi
